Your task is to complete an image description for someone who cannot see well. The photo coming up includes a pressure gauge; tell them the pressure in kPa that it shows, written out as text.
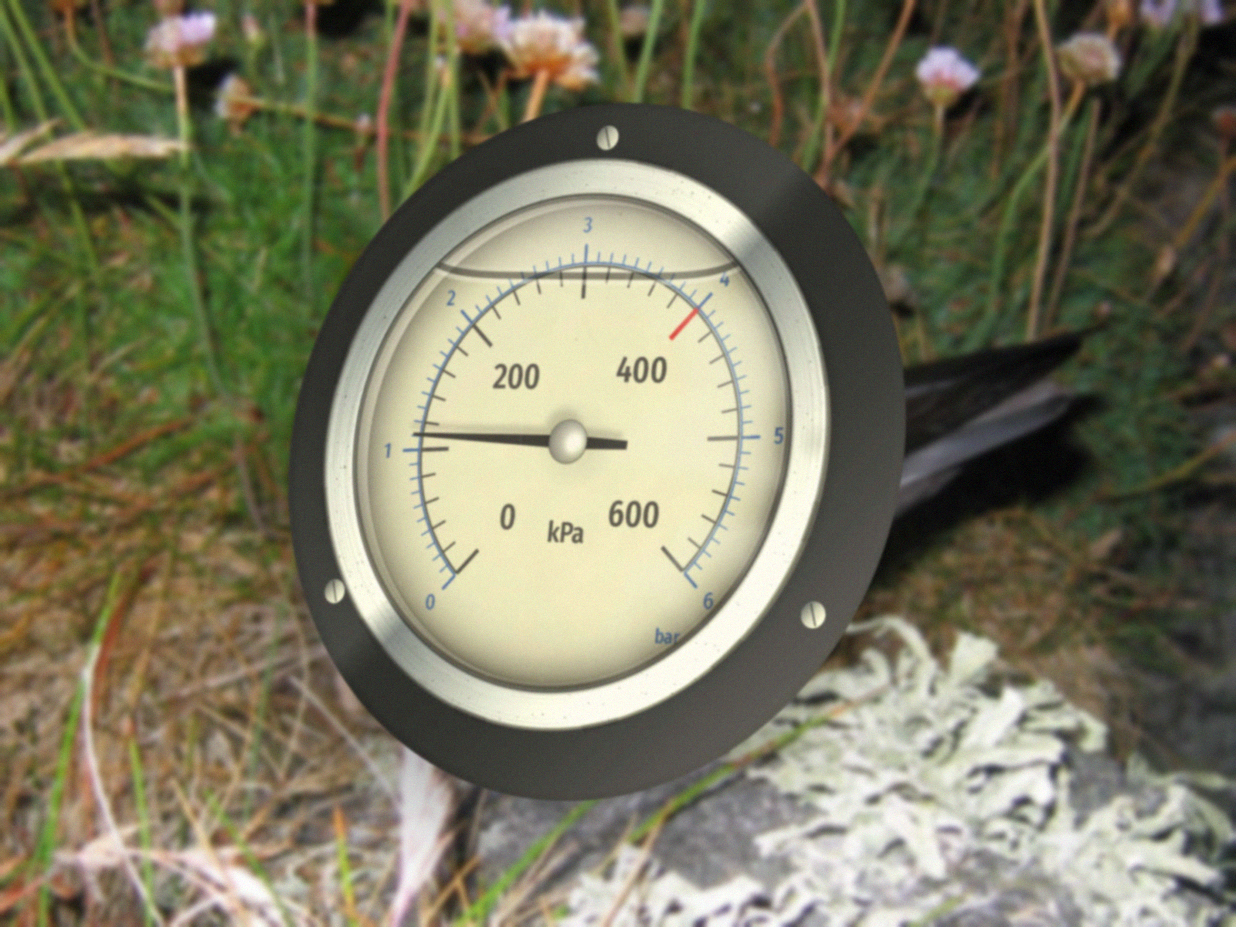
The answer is 110 kPa
